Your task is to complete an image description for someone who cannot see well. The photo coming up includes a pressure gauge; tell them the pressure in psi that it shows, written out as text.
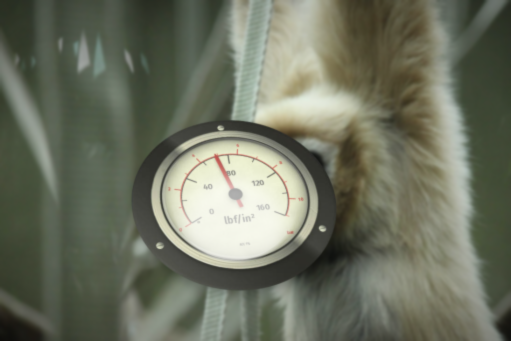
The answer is 70 psi
